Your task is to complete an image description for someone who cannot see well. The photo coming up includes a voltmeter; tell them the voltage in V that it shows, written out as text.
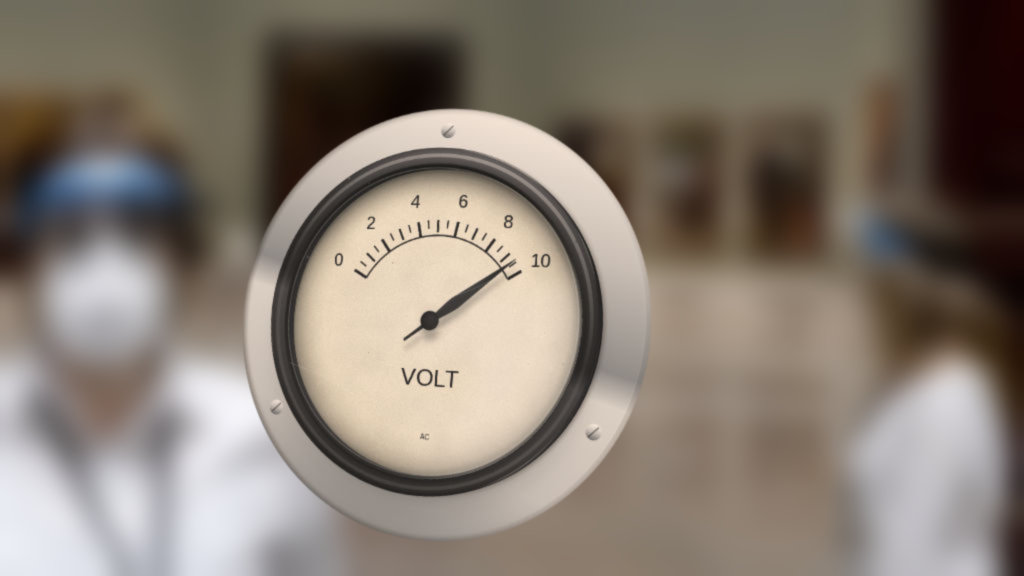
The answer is 9.5 V
